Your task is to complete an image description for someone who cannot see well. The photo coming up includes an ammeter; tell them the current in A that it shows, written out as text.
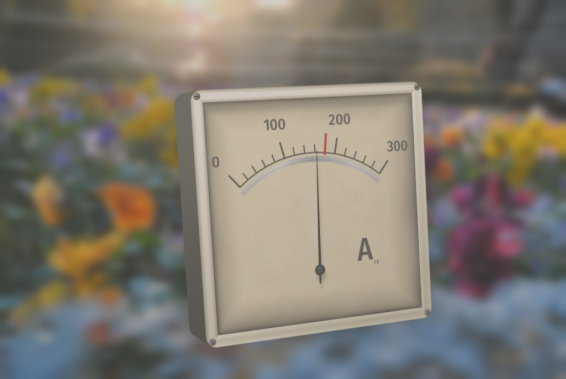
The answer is 160 A
